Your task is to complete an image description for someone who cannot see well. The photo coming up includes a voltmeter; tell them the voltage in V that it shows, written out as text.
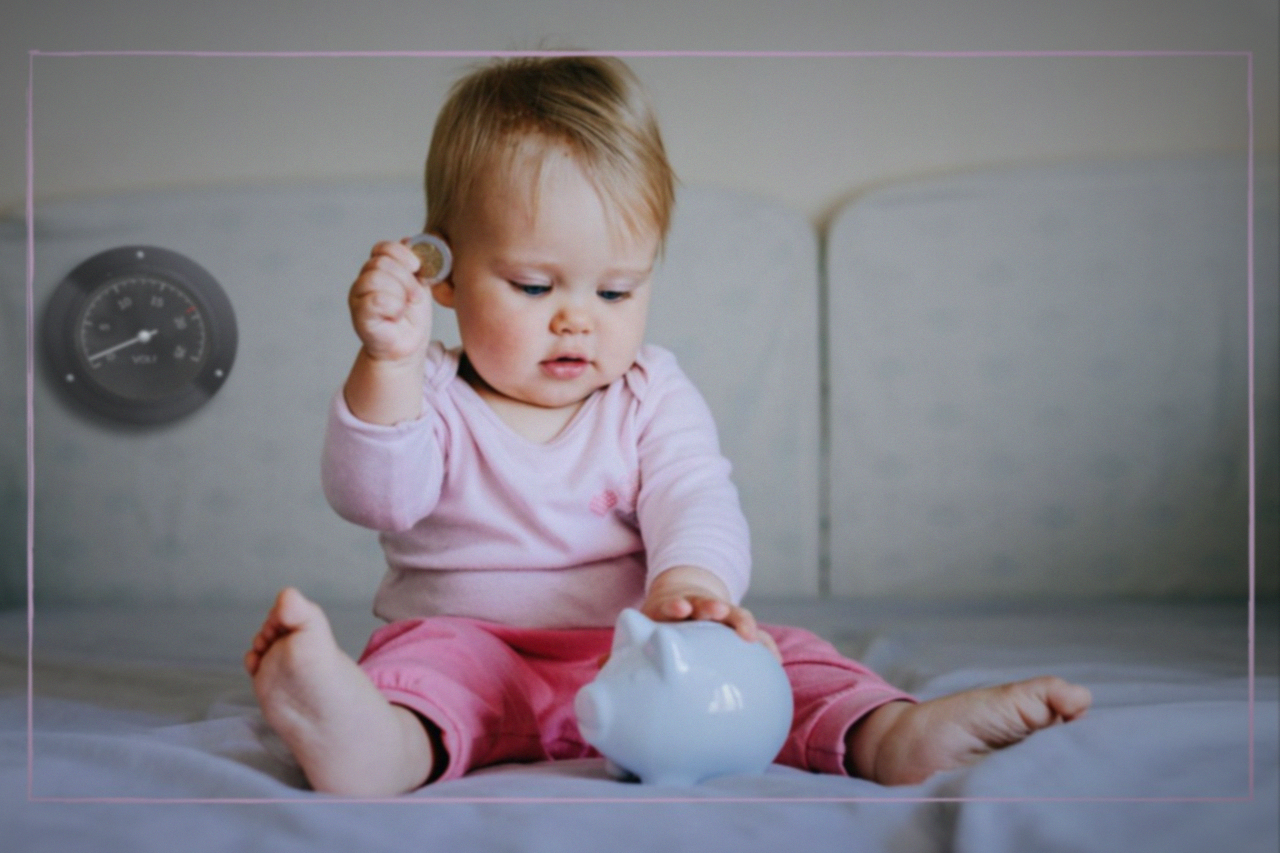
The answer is 1 V
